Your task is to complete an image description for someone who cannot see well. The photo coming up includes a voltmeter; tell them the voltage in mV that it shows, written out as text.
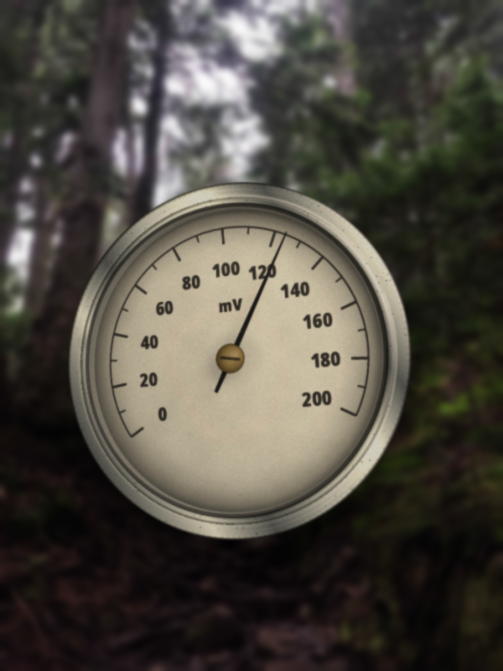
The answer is 125 mV
